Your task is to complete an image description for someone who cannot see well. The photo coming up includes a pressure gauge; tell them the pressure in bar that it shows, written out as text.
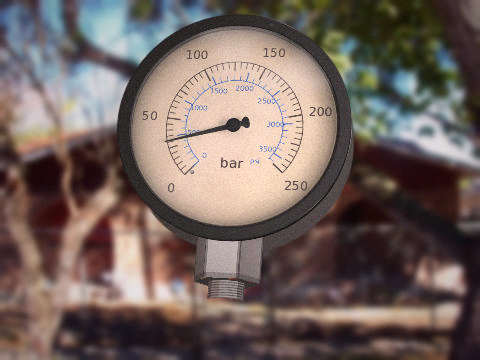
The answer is 30 bar
